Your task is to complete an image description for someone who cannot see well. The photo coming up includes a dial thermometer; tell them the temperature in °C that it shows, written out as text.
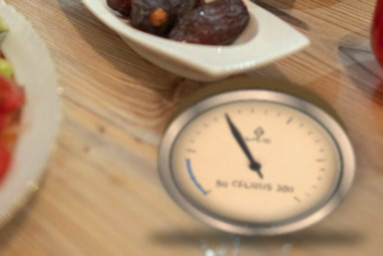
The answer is 150 °C
